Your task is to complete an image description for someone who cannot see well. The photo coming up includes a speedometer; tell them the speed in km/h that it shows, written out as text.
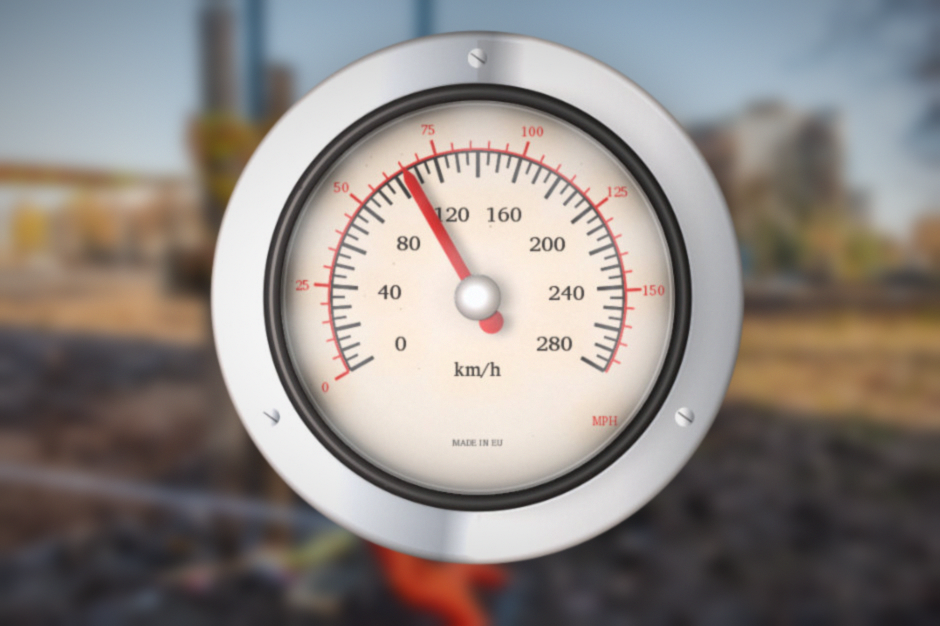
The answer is 105 km/h
